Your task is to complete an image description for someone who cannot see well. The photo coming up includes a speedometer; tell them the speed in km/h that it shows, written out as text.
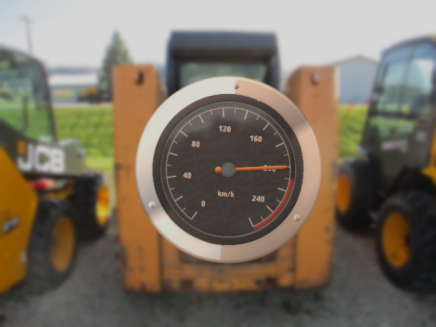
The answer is 200 km/h
